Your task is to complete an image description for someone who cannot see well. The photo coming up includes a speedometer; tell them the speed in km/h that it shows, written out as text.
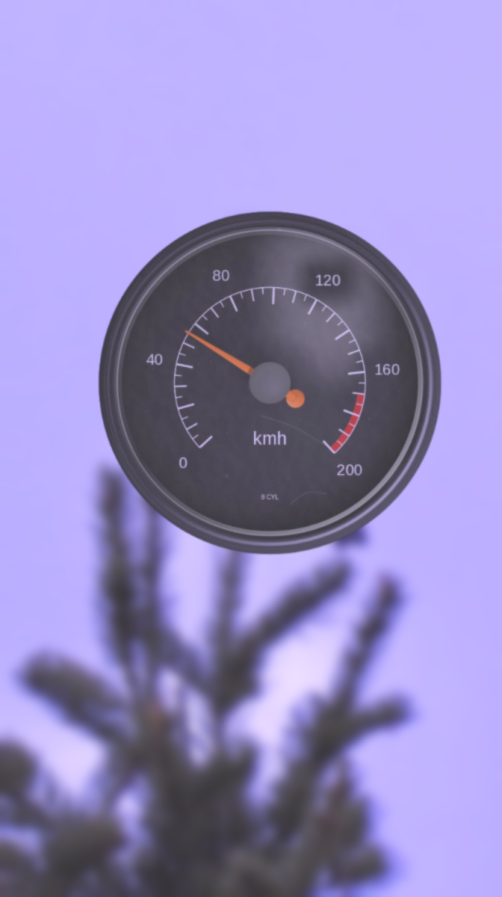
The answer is 55 km/h
